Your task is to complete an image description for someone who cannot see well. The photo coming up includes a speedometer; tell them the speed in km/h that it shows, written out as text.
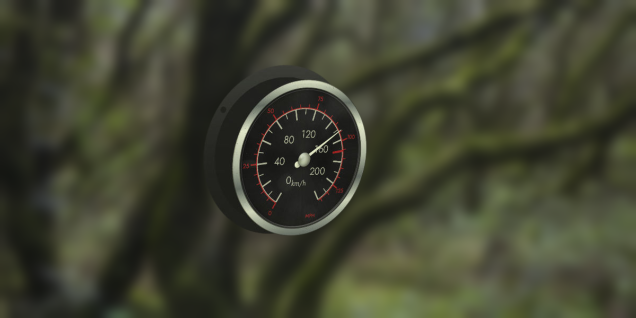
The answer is 150 km/h
